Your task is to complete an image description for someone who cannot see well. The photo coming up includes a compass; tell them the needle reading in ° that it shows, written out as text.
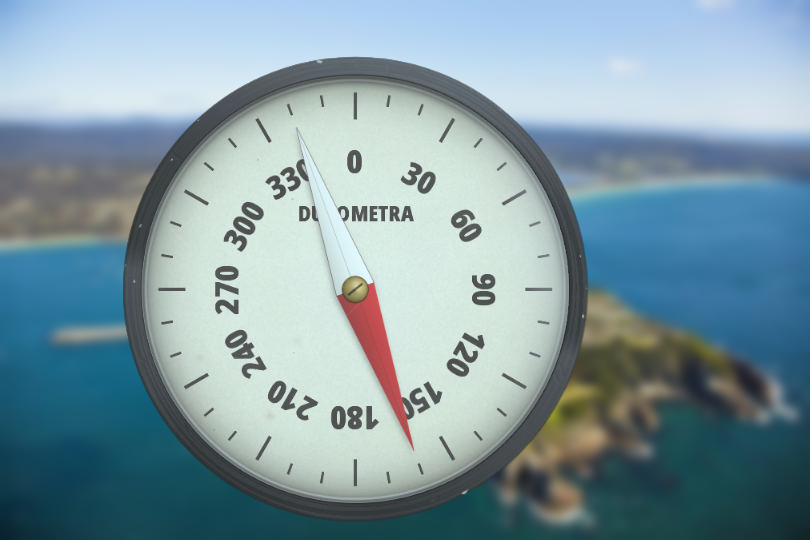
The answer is 160 °
